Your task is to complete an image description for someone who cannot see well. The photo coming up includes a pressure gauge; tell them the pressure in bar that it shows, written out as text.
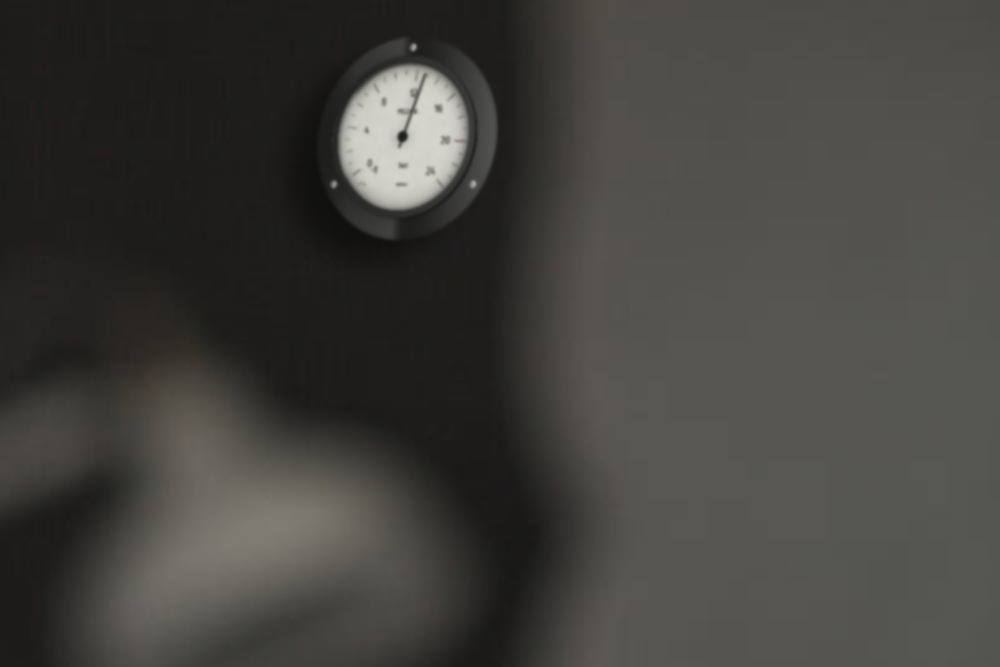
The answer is 13 bar
